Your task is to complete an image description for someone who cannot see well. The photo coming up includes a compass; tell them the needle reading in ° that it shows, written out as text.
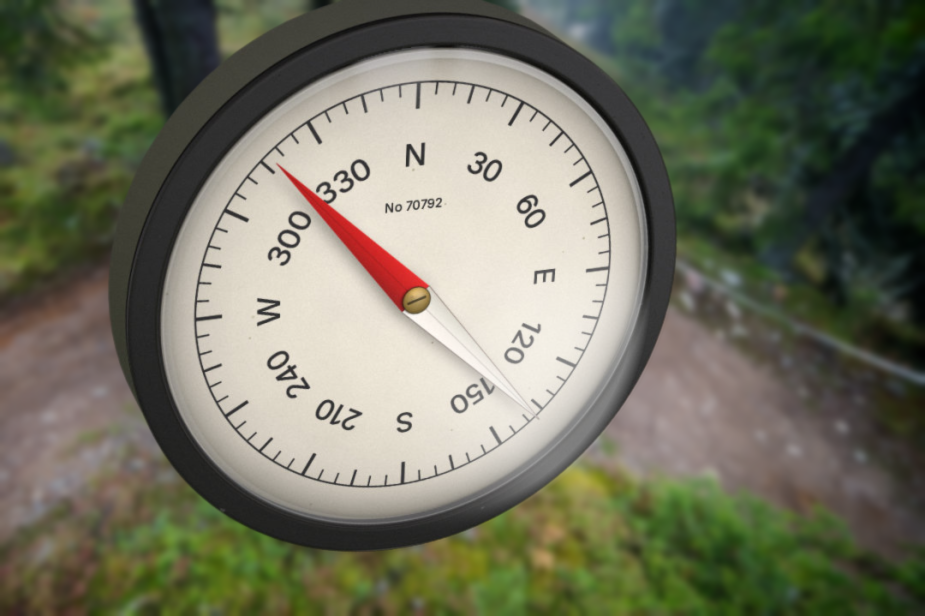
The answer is 317.5 °
